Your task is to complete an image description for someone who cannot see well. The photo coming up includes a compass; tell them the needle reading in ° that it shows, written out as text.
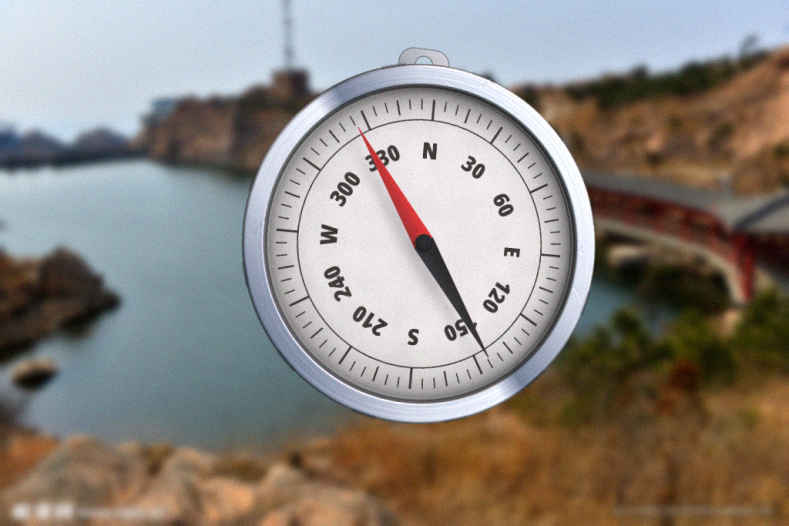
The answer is 325 °
